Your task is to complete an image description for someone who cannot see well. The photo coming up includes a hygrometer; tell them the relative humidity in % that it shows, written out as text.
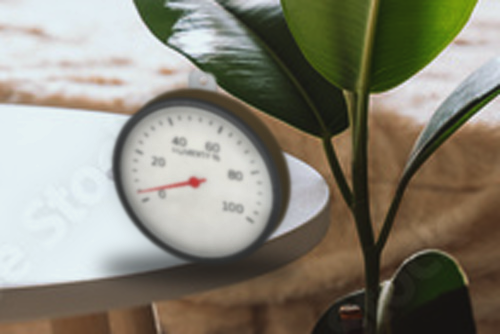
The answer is 4 %
